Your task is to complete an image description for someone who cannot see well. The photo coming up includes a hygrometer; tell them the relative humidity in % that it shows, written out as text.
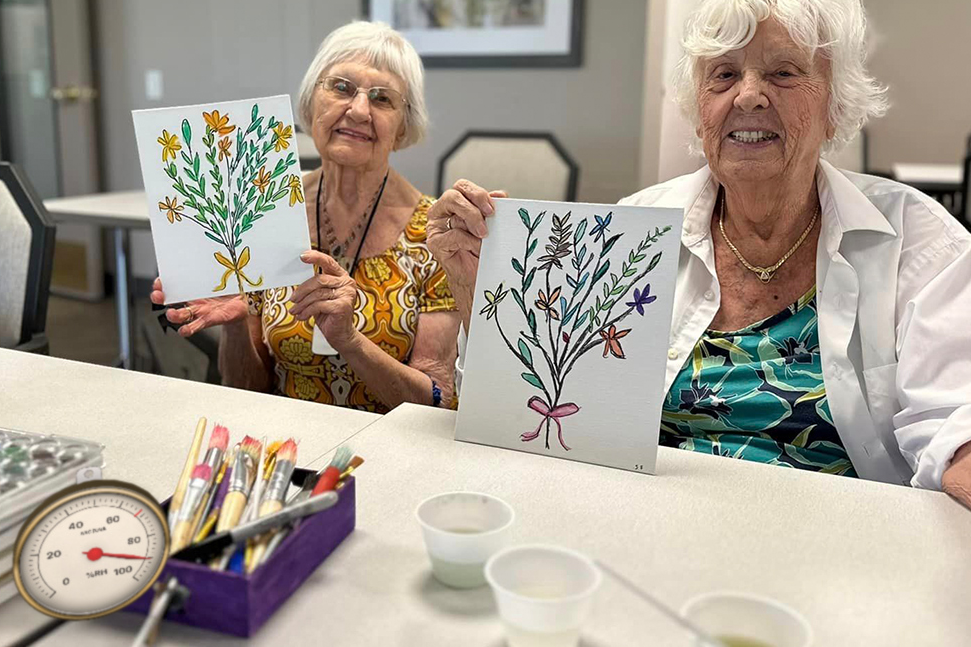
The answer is 90 %
